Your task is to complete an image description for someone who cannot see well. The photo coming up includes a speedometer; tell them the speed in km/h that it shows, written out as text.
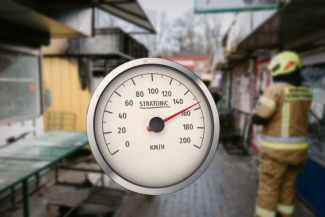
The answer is 155 km/h
